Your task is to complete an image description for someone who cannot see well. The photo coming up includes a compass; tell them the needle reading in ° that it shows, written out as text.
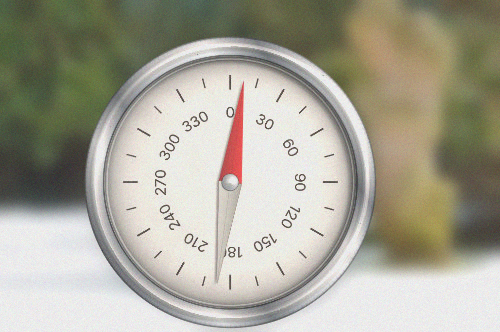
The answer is 7.5 °
